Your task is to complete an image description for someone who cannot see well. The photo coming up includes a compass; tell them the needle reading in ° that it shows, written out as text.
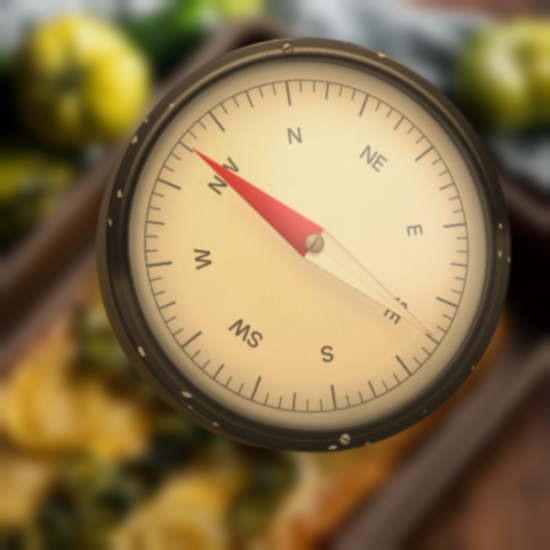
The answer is 315 °
